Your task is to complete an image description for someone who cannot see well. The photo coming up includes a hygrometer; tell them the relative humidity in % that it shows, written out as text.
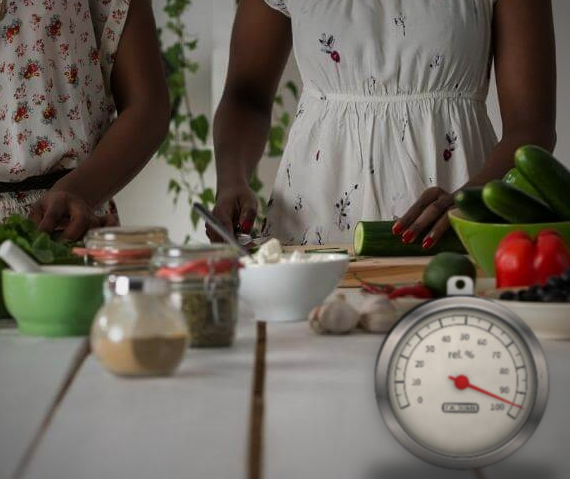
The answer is 95 %
